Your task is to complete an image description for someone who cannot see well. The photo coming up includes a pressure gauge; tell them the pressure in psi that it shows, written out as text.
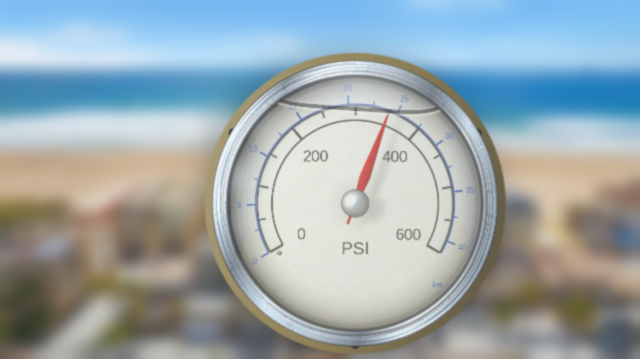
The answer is 350 psi
